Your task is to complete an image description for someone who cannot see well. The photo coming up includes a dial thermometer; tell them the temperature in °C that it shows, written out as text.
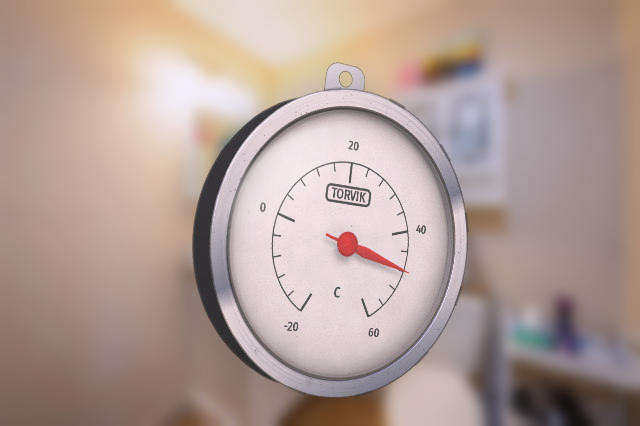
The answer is 48 °C
